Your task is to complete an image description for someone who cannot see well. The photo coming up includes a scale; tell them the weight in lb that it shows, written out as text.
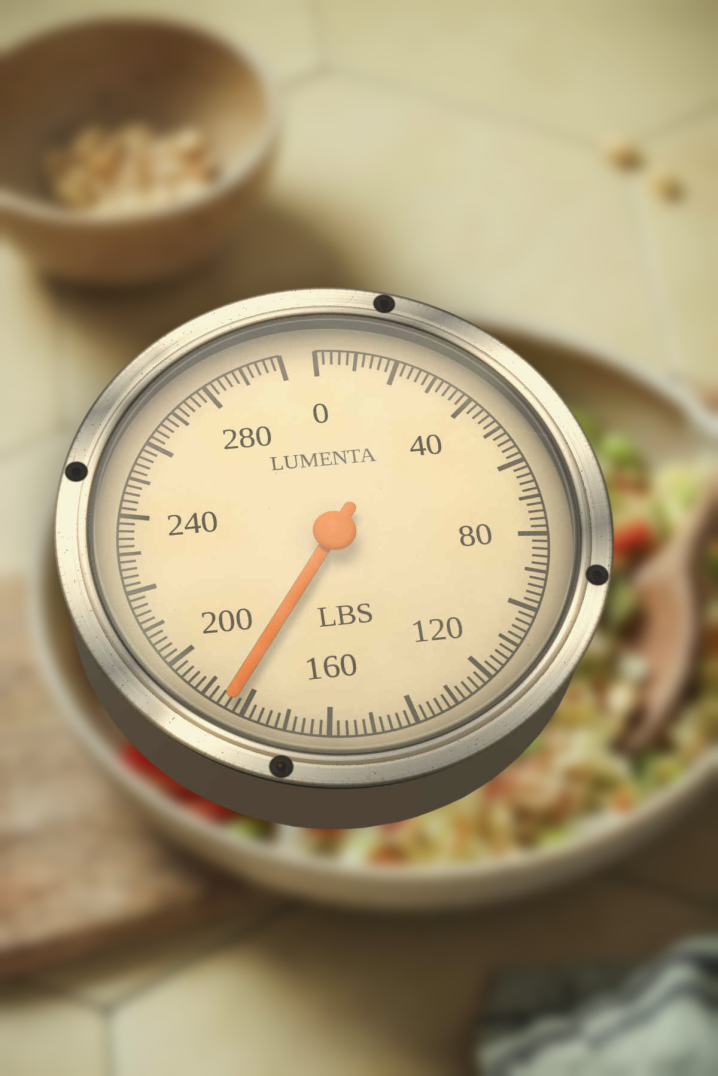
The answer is 184 lb
